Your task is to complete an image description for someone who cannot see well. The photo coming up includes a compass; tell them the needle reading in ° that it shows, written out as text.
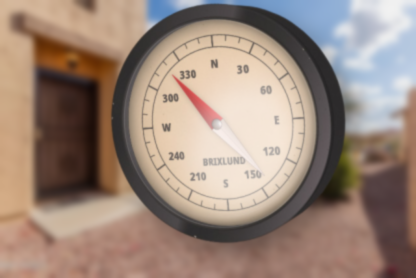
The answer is 320 °
